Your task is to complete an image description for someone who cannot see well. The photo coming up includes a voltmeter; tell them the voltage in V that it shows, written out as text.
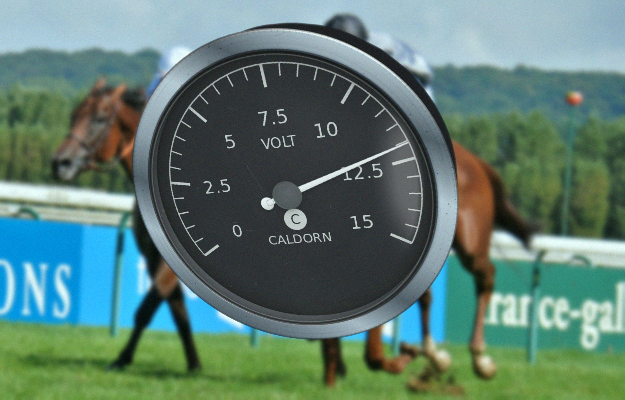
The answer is 12 V
